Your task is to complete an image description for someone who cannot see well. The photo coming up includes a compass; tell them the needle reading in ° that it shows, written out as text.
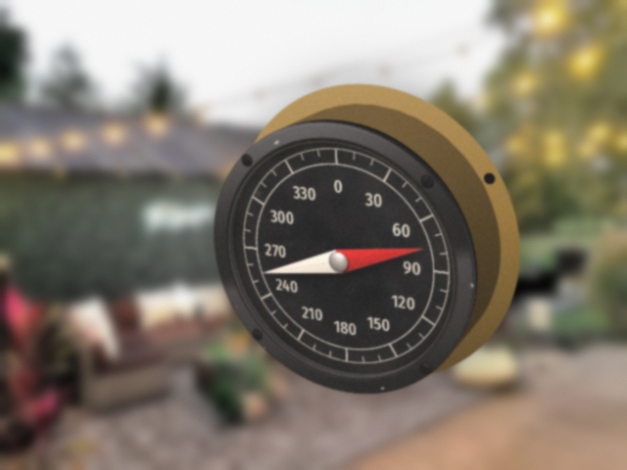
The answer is 75 °
